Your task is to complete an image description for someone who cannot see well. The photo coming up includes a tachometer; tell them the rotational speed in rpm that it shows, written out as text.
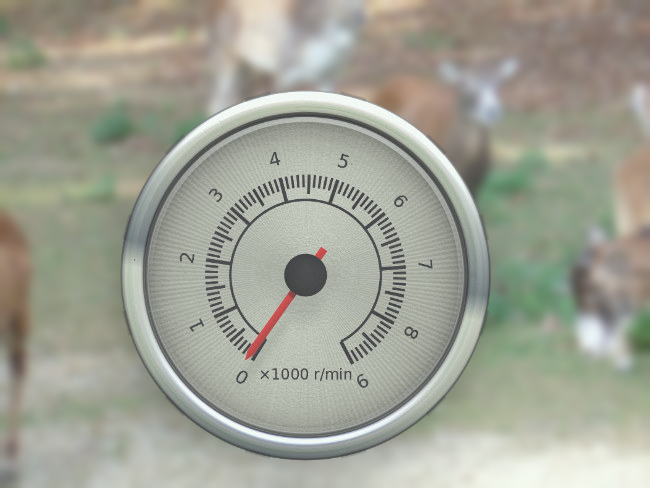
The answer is 100 rpm
